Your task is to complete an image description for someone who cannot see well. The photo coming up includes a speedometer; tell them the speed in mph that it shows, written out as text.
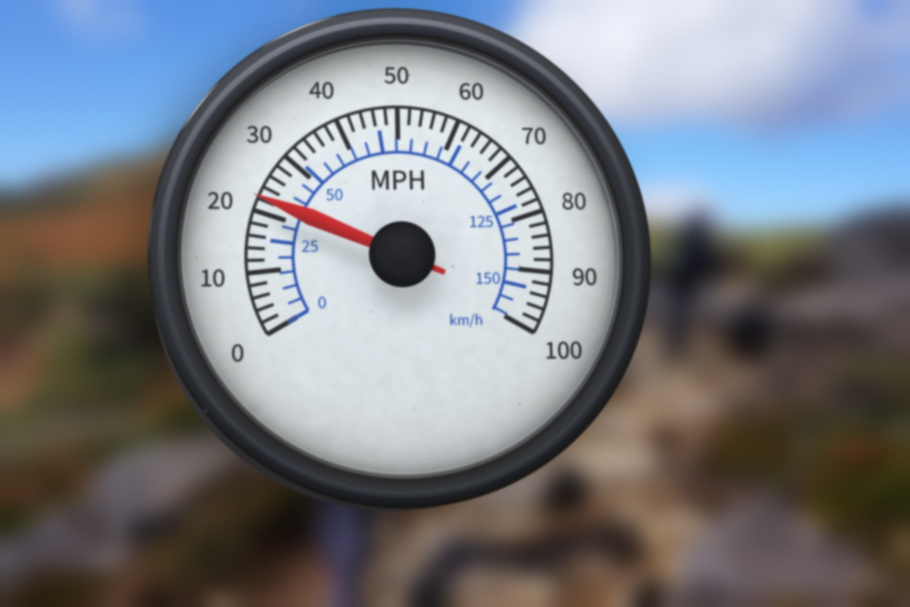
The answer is 22 mph
